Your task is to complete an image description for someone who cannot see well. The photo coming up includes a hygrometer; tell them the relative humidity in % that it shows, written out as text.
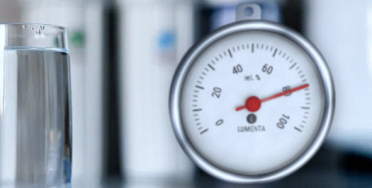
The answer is 80 %
